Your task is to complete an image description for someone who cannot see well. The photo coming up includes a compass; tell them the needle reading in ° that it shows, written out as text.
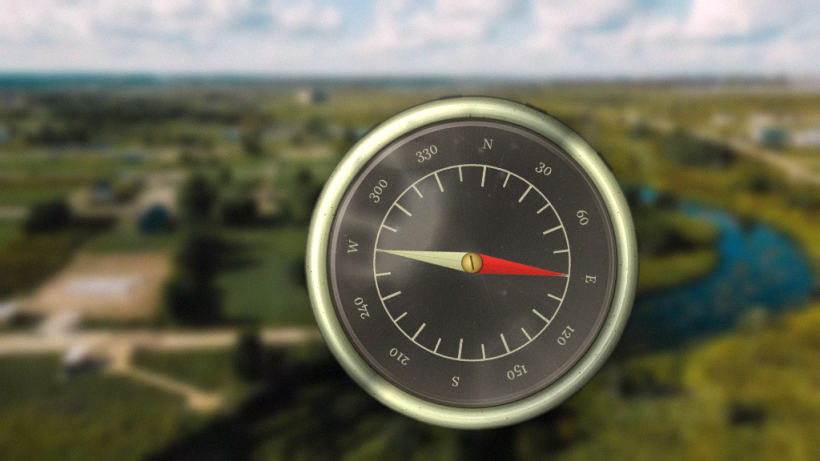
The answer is 90 °
